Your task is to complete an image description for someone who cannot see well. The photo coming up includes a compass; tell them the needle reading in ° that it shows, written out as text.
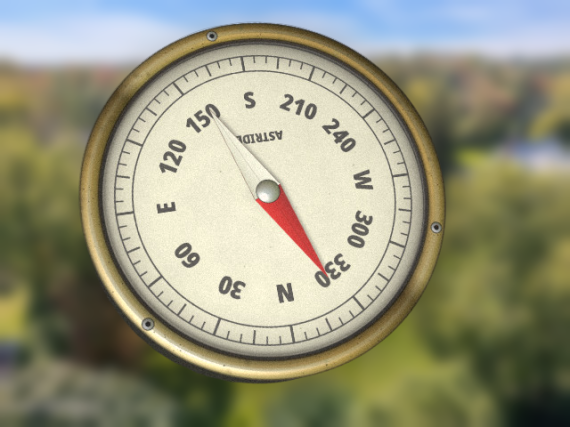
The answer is 335 °
